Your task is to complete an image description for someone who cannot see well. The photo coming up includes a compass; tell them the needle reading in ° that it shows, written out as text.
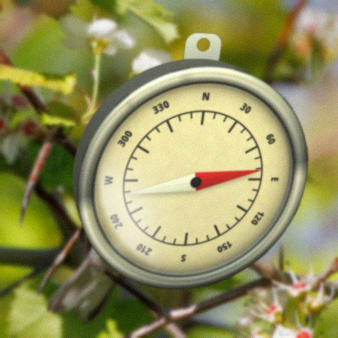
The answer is 80 °
